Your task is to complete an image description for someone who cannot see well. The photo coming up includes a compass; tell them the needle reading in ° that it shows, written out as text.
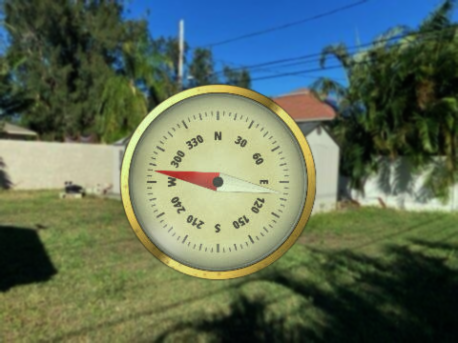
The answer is 280 °
